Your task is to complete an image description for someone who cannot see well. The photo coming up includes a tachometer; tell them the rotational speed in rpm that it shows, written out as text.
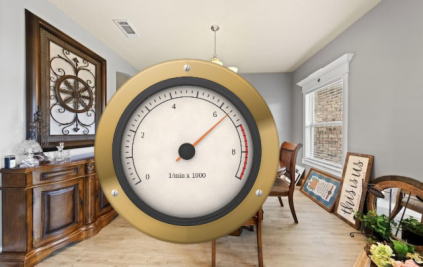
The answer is 6400 rpm
